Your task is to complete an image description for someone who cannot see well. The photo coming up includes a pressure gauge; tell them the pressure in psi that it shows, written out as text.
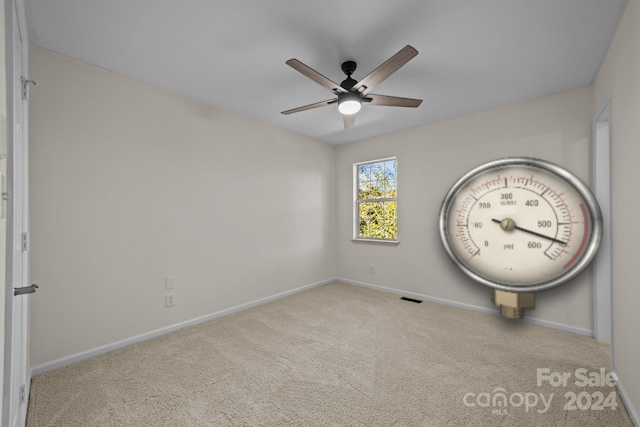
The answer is 550 psi
